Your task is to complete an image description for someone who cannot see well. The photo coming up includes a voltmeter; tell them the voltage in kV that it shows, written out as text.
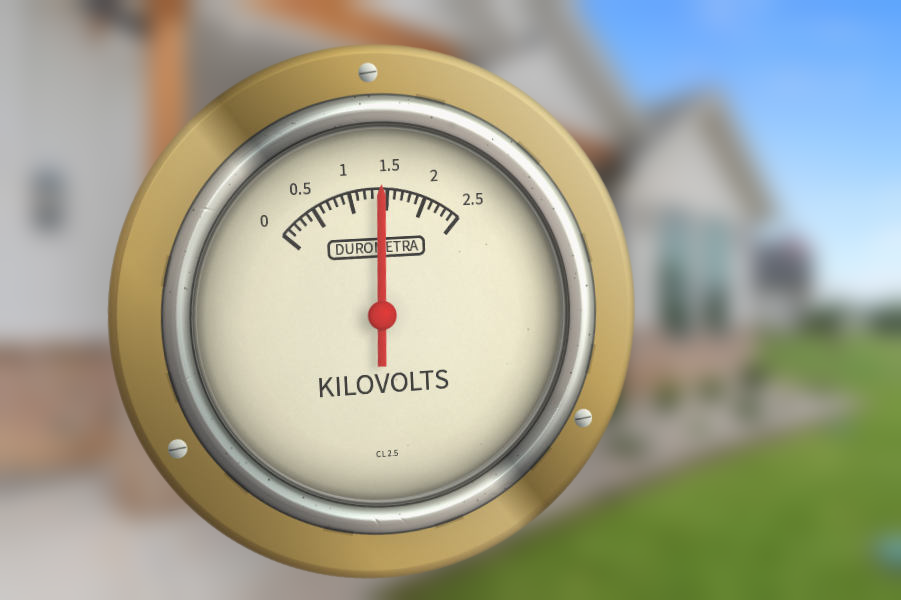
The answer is 1.4 kV
